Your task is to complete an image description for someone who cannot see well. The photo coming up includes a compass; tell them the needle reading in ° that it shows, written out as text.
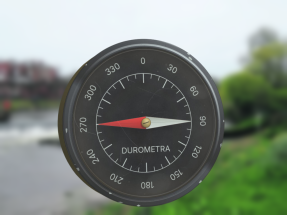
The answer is 270 °
